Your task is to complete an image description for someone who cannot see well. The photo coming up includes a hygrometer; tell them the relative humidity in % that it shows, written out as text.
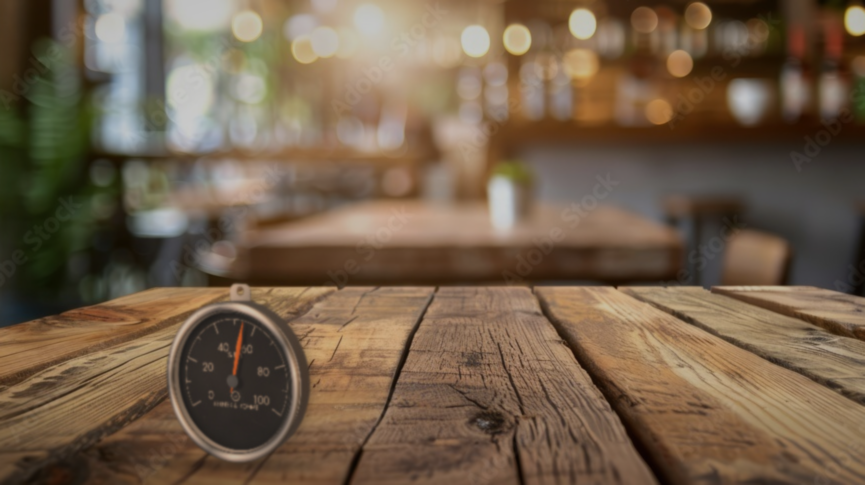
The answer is 55 %
